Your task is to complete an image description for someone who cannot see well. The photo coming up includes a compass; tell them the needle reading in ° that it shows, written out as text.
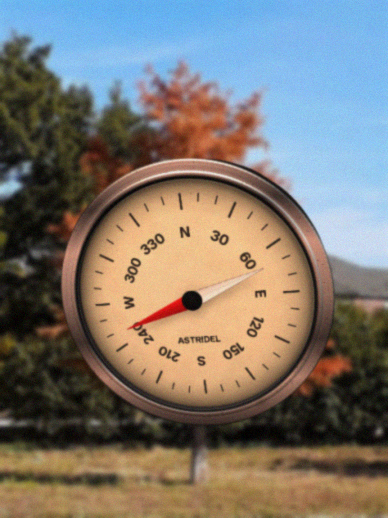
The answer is 250 °
